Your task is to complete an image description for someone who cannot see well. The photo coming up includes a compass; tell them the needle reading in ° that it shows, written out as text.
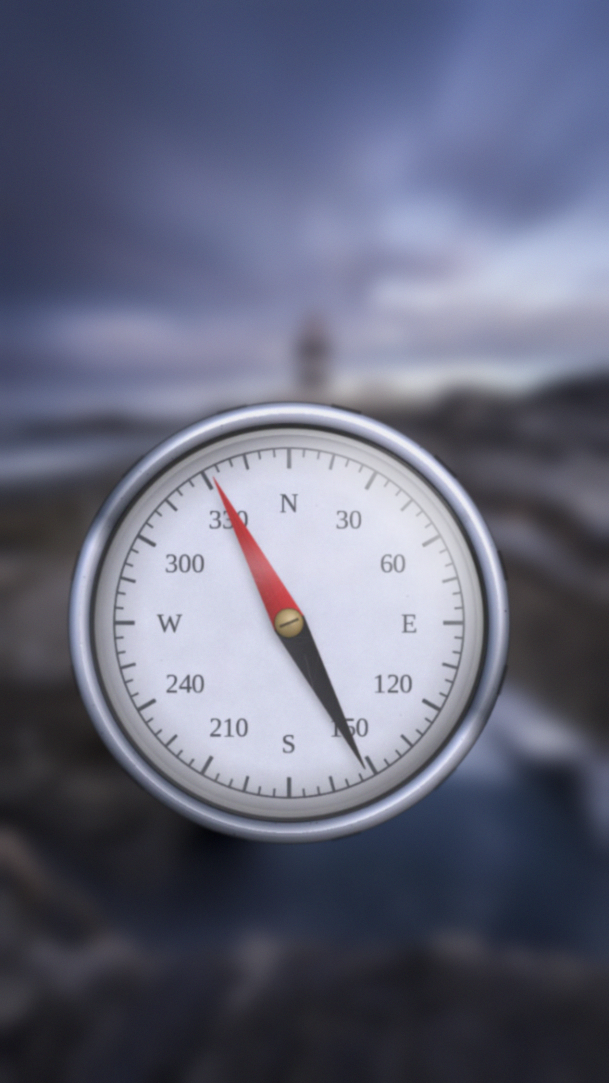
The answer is 332.5 °
